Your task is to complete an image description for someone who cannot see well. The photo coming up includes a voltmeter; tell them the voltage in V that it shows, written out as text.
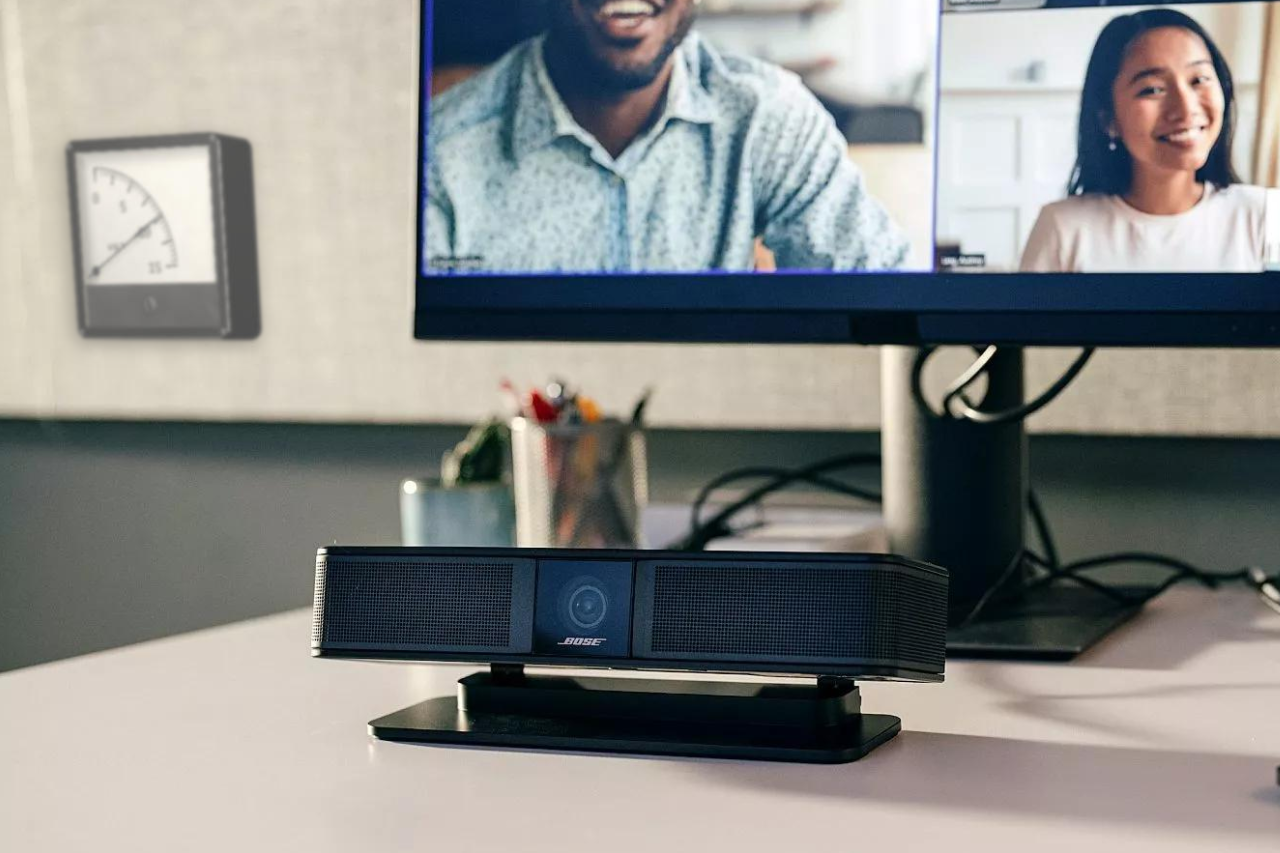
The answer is 10 V
